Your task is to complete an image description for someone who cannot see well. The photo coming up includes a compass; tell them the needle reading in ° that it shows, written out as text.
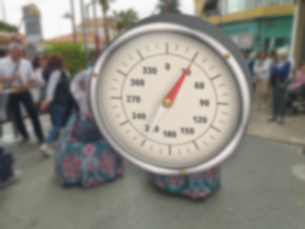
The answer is 30 °
